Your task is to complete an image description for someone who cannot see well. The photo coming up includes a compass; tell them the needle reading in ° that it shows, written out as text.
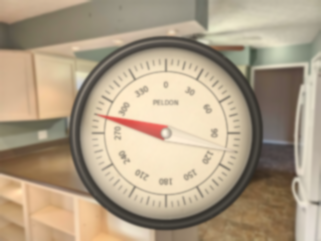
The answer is 285 °
